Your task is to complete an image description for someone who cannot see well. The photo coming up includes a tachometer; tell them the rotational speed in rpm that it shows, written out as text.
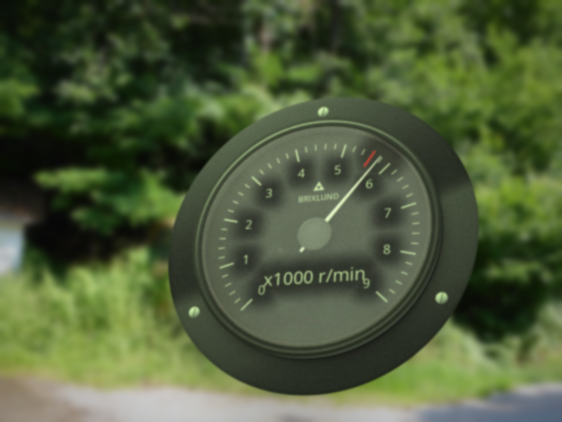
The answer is 5800 rpm
